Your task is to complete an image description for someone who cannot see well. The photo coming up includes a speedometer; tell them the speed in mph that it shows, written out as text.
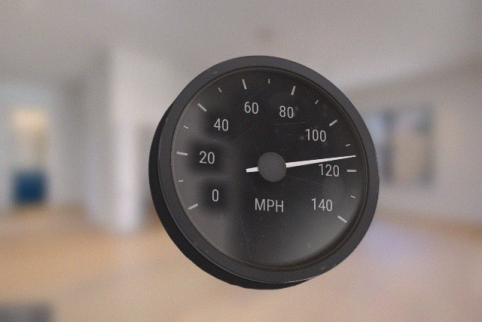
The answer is 115 mph
